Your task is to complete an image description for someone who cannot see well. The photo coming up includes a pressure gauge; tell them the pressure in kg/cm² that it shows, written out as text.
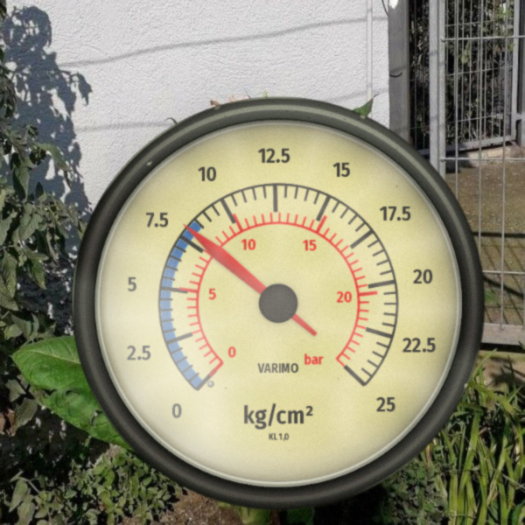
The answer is 8 kg/cm²
